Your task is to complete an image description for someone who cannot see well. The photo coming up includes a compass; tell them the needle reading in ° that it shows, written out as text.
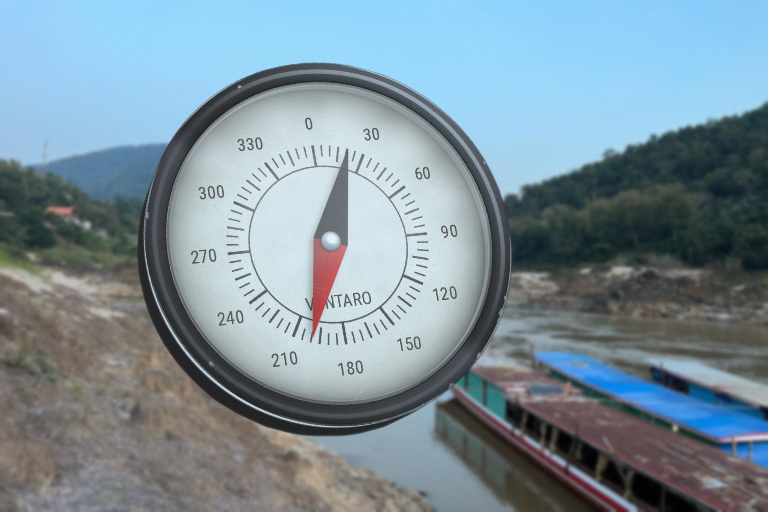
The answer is 200 °
